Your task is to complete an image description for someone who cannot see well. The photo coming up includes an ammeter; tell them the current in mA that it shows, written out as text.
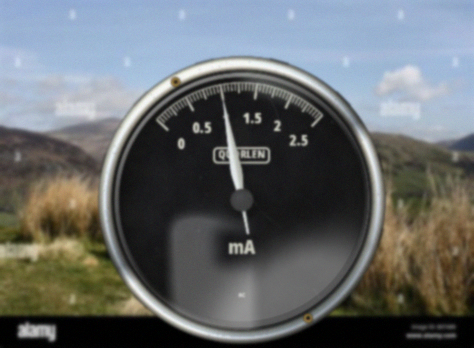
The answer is 1 mA
